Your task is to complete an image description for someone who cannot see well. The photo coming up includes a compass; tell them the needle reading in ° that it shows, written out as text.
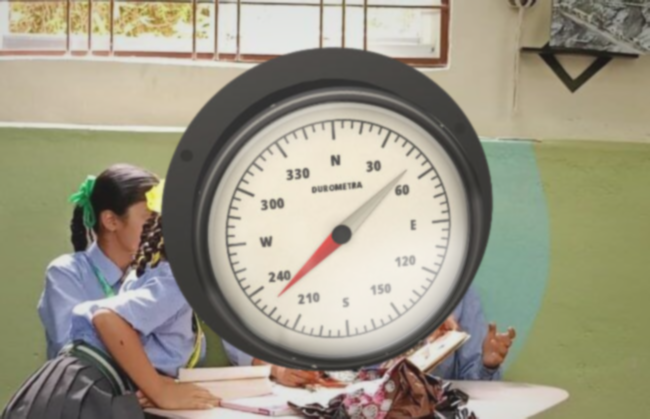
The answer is 230 °
